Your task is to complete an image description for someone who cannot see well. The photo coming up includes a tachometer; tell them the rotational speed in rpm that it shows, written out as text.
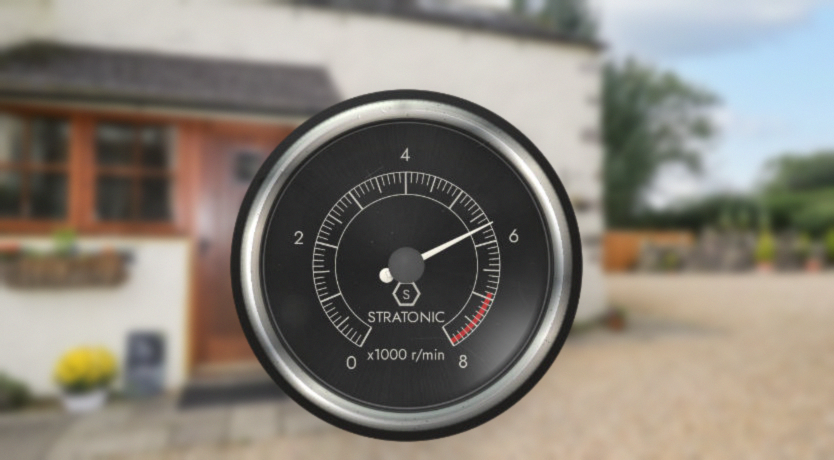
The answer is 5700 rpm
